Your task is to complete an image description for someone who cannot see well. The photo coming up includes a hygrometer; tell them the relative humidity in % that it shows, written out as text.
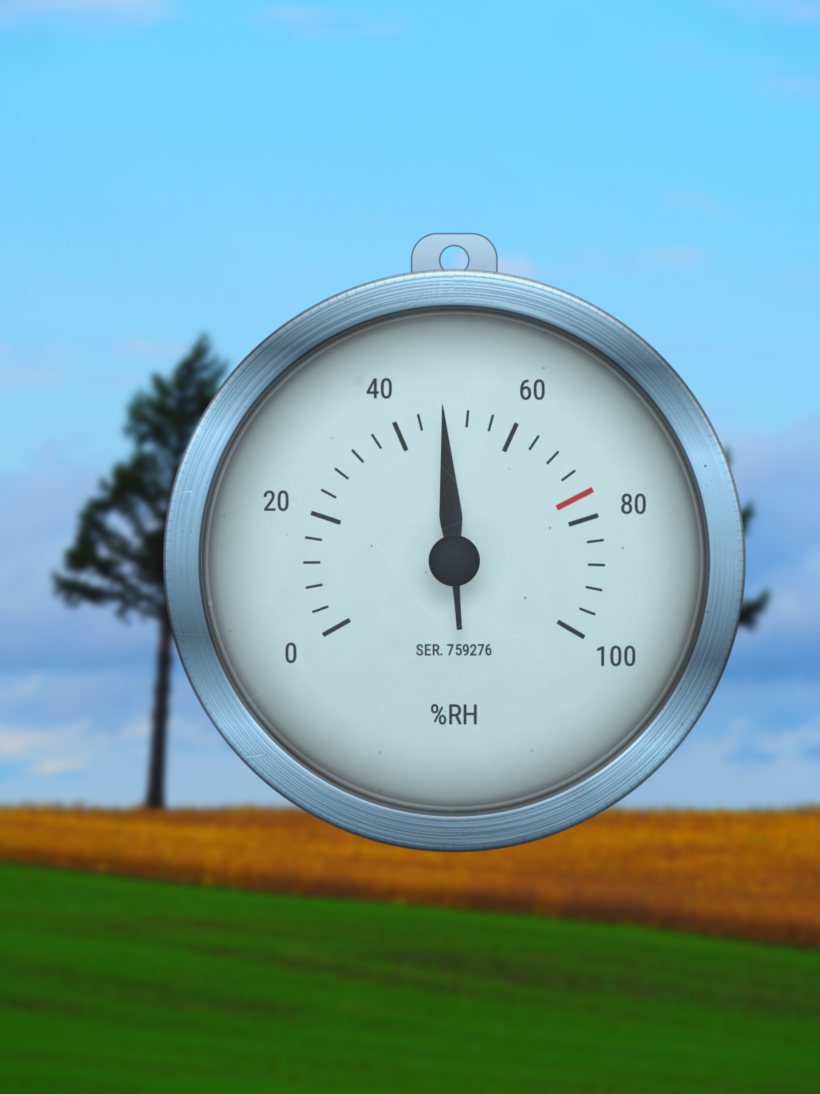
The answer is 48 %
